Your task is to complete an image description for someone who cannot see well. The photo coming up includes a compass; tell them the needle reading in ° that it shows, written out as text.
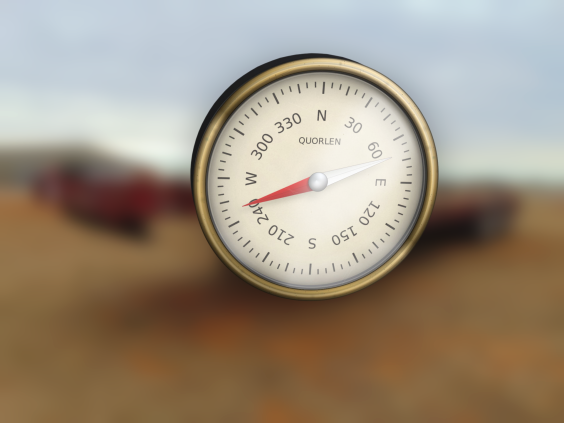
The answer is 250 °
